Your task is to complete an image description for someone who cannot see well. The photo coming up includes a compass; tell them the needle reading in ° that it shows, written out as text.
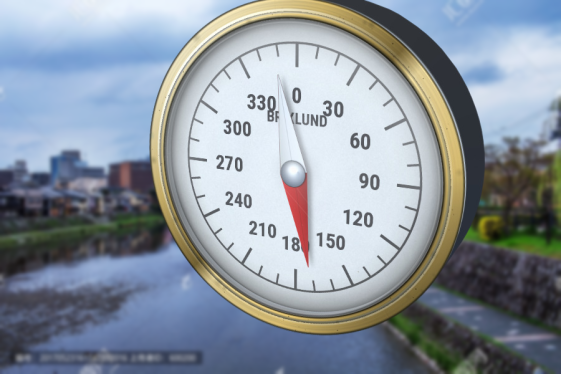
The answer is 170 °
